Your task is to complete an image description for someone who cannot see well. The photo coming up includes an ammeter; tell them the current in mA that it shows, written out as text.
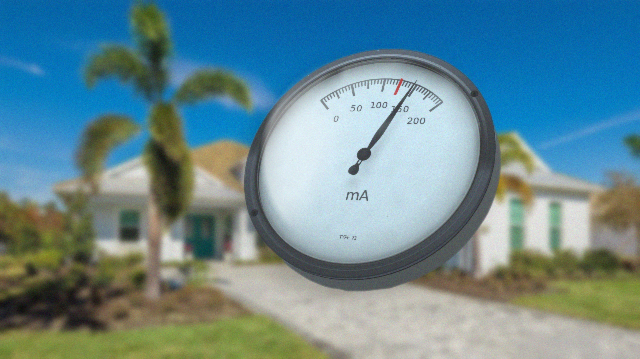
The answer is 150 mA
